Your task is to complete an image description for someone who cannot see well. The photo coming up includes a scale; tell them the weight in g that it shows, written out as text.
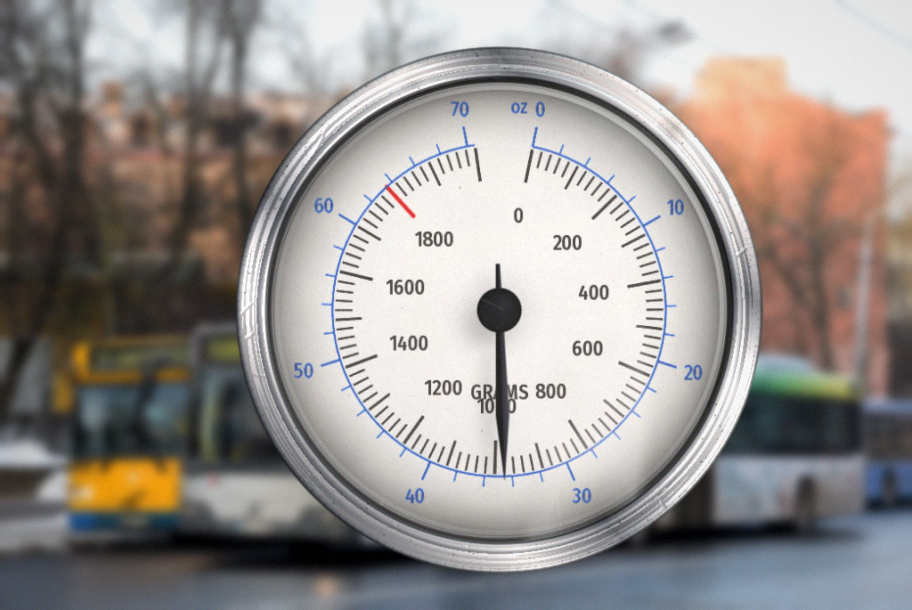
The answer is 980 g
